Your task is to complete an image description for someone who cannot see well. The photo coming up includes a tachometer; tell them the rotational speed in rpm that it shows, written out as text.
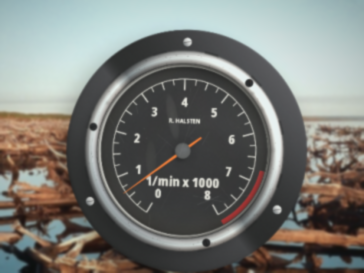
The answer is 625 rpm
